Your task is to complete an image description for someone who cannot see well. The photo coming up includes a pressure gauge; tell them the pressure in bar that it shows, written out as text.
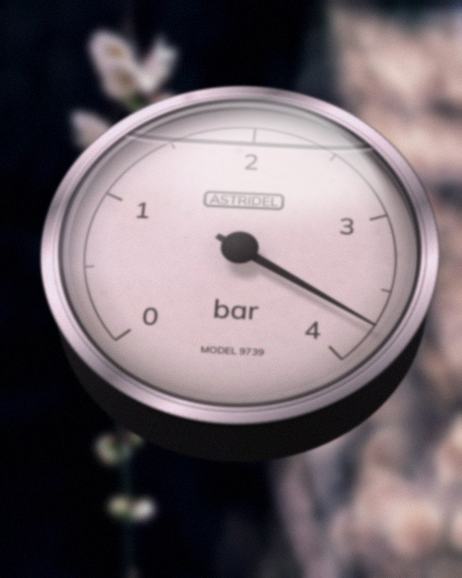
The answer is 3.75 bar
